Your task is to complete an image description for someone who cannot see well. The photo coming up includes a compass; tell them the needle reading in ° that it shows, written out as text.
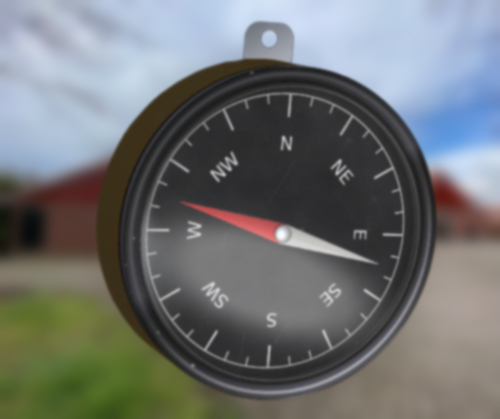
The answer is 285 °
